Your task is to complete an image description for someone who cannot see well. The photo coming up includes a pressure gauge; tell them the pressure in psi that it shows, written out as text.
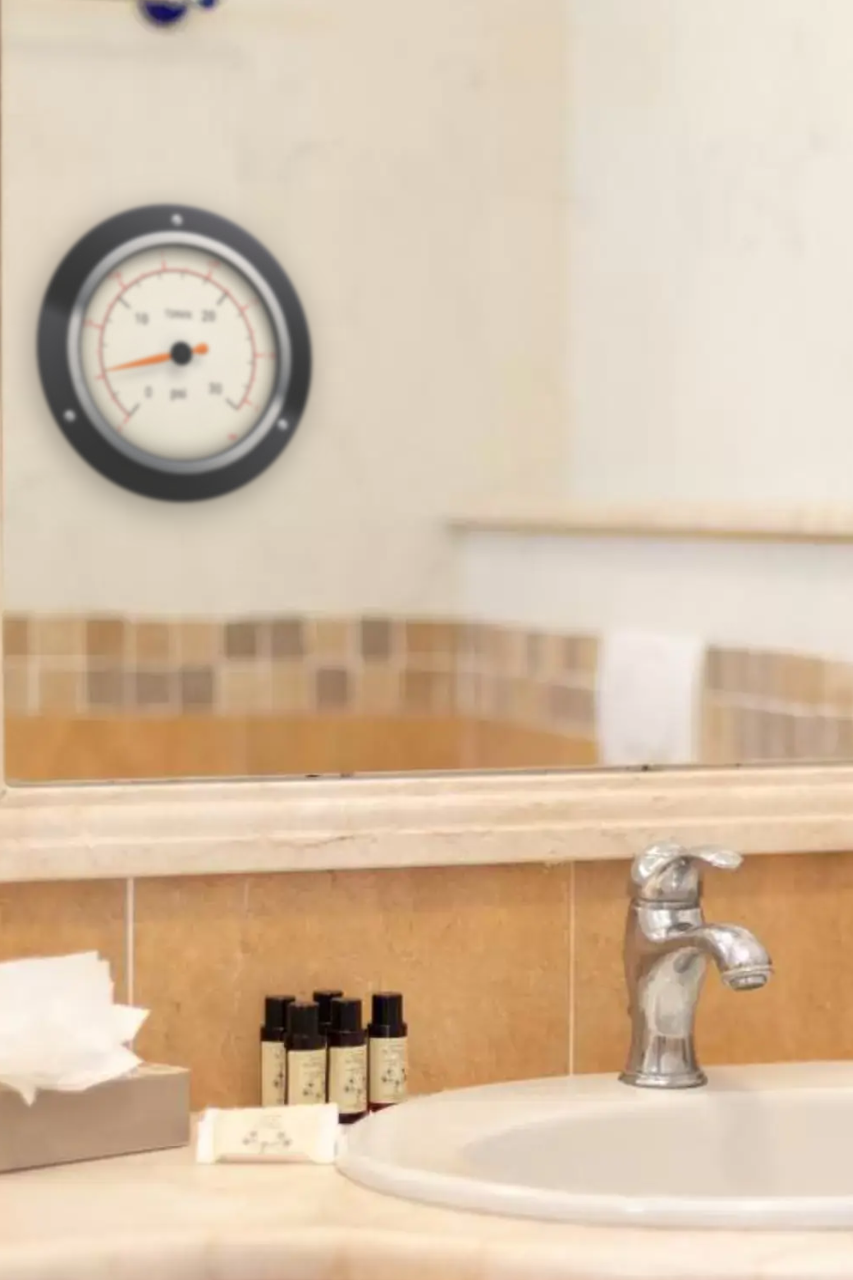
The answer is 4 psi
